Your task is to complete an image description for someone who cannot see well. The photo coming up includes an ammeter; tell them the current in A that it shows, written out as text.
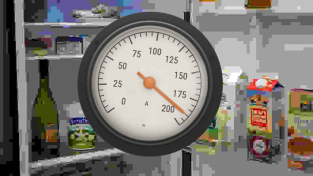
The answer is 190 A
